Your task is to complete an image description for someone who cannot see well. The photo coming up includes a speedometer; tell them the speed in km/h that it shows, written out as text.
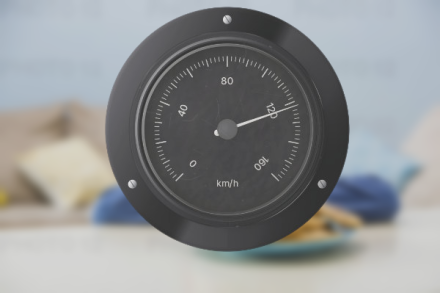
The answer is 122 km/h
